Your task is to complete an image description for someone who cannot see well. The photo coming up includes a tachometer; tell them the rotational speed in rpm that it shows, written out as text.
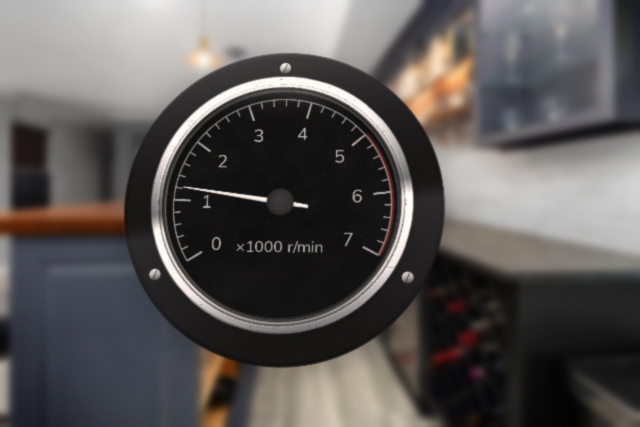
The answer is 1200 rpm
